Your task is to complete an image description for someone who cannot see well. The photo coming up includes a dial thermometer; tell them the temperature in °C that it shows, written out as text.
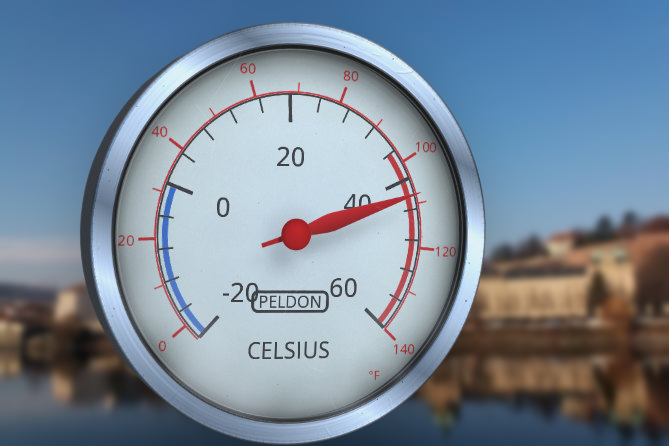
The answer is 42 °C
